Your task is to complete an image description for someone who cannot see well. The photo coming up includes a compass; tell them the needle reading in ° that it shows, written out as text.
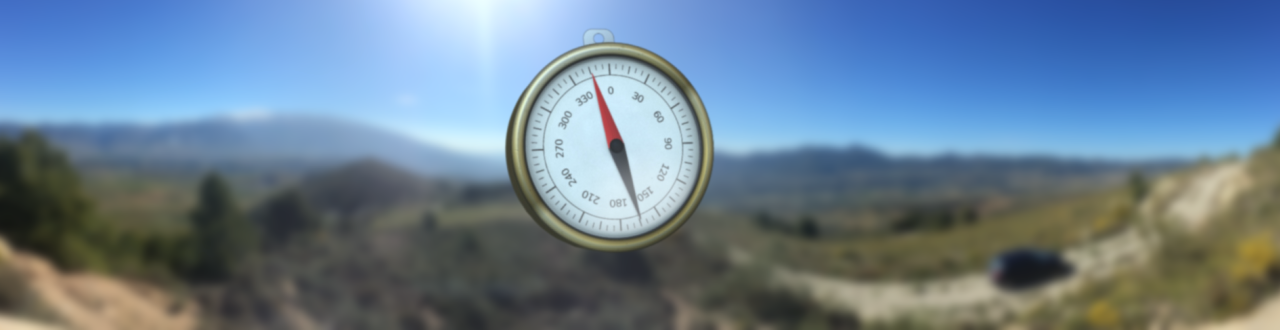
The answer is 345 °
